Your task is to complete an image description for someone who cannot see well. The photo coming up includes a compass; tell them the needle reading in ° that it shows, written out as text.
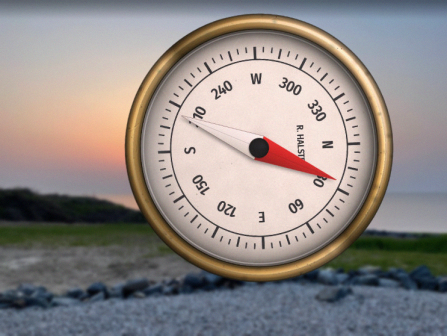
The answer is 25 °
